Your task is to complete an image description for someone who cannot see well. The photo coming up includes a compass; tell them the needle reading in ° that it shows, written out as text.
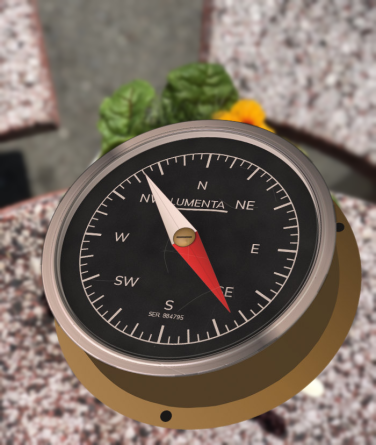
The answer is 140 °
